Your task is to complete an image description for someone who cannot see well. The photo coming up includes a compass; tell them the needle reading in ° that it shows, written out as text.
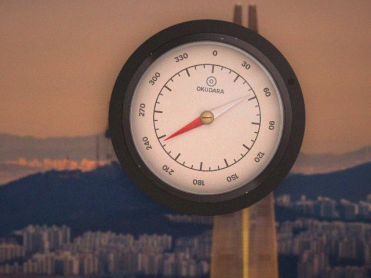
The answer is 235 °
